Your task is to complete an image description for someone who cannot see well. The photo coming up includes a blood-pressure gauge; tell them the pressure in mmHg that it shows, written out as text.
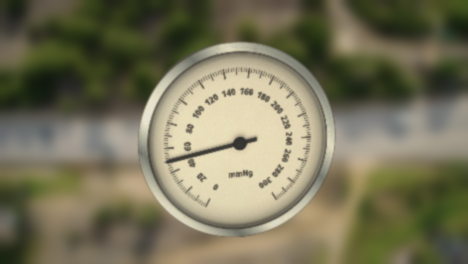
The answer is 50 mmHg
